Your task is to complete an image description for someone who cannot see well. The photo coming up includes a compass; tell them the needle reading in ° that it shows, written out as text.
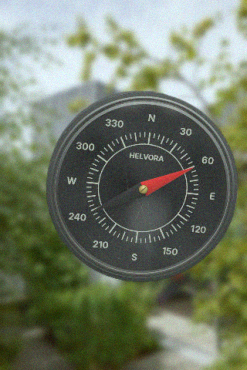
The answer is 60 °
